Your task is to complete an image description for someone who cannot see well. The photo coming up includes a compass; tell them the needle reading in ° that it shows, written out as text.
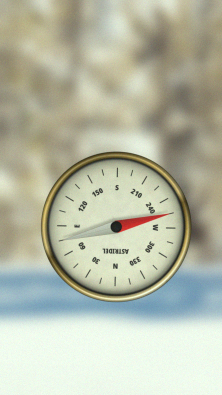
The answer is 255 °
